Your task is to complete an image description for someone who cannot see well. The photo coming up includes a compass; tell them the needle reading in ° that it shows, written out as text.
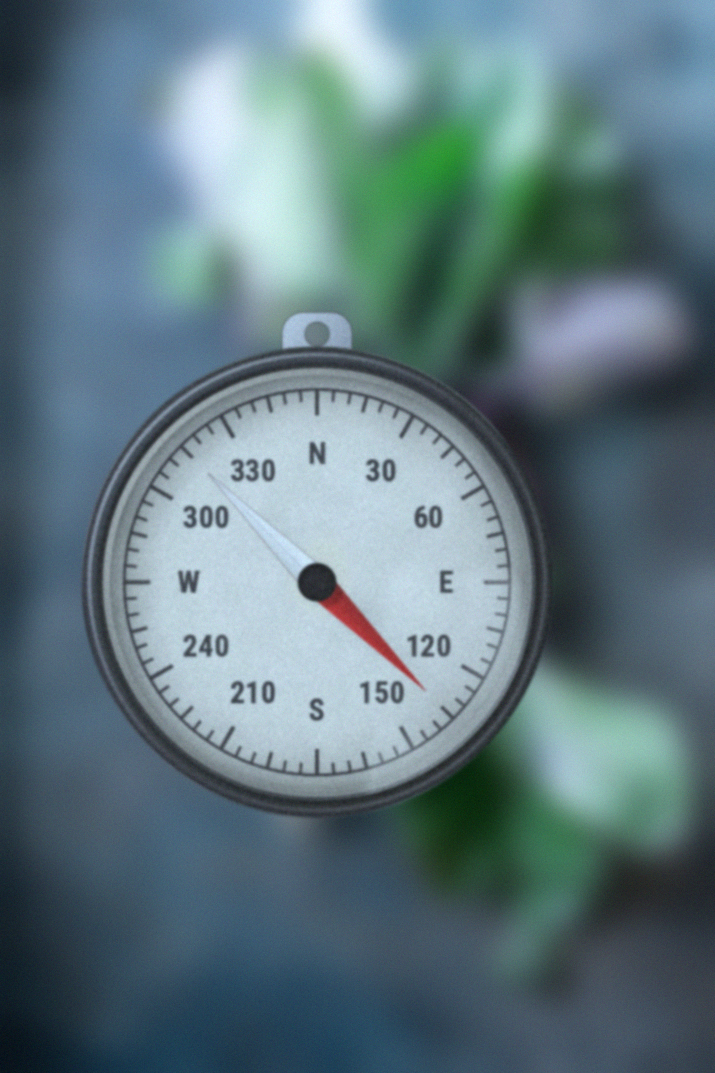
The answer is 135 °
